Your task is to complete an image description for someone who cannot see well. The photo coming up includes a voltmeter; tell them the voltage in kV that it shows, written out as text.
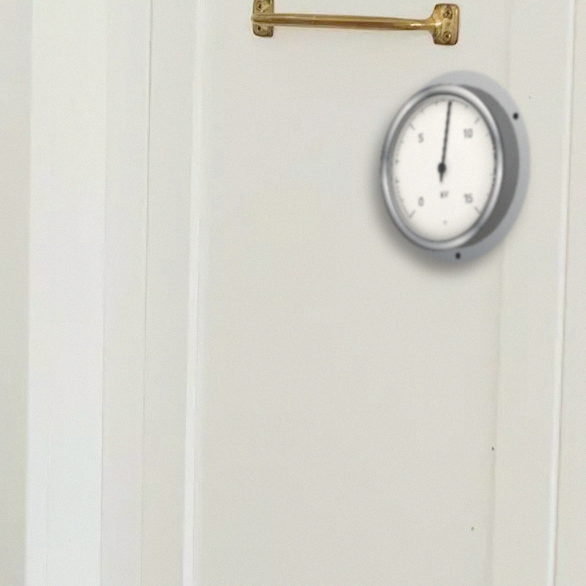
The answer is 8 kV
